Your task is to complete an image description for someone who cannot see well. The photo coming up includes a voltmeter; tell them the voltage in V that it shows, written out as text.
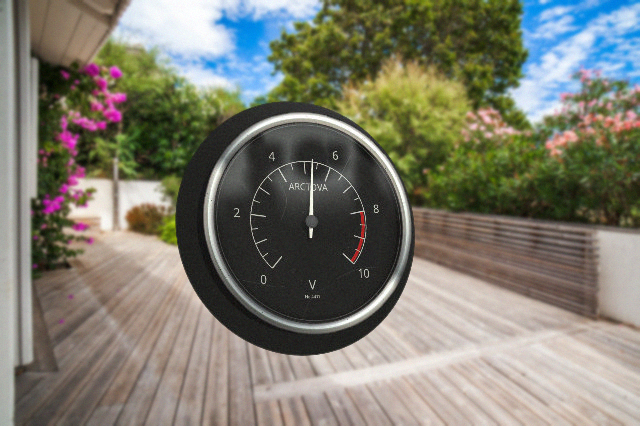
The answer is 5.25 V
